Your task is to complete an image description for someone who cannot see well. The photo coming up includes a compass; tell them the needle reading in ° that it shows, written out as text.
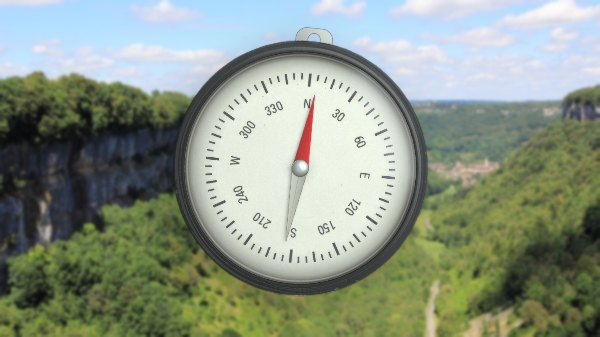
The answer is 5 °
